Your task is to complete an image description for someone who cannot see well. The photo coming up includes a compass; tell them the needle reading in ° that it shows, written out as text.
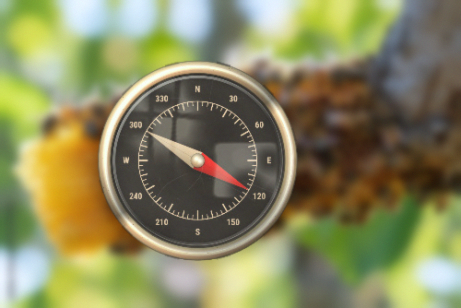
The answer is 120 °
